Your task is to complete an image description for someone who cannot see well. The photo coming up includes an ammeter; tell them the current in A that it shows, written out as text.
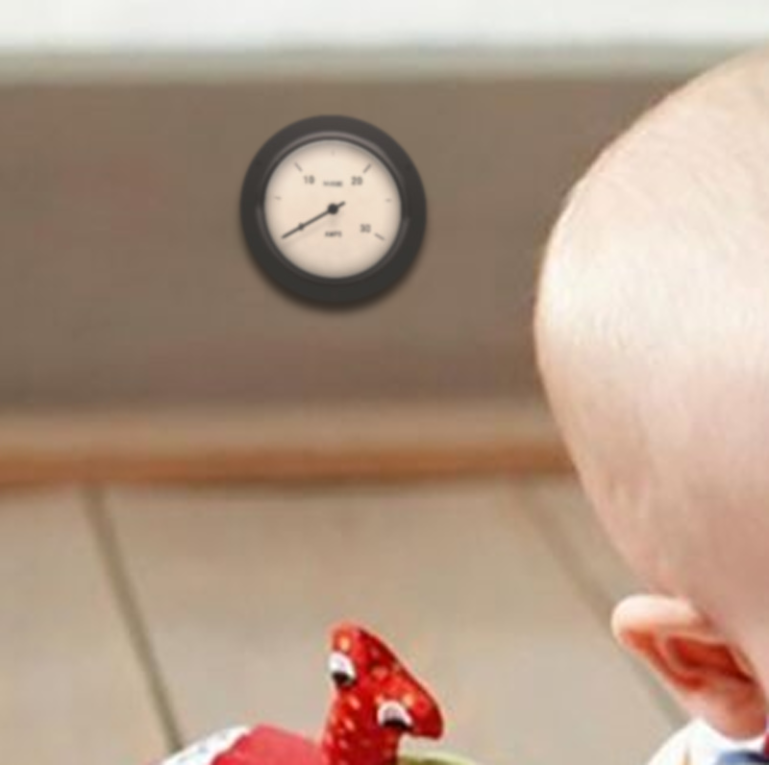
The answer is 0 A
